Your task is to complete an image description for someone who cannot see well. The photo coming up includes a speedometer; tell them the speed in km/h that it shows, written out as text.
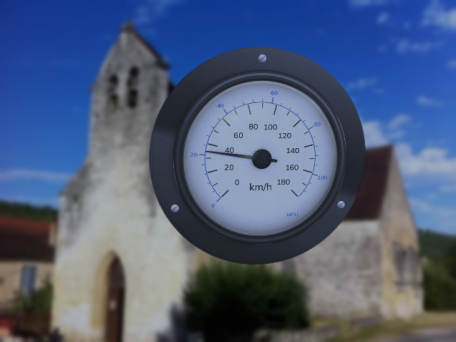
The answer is 35 km/h
